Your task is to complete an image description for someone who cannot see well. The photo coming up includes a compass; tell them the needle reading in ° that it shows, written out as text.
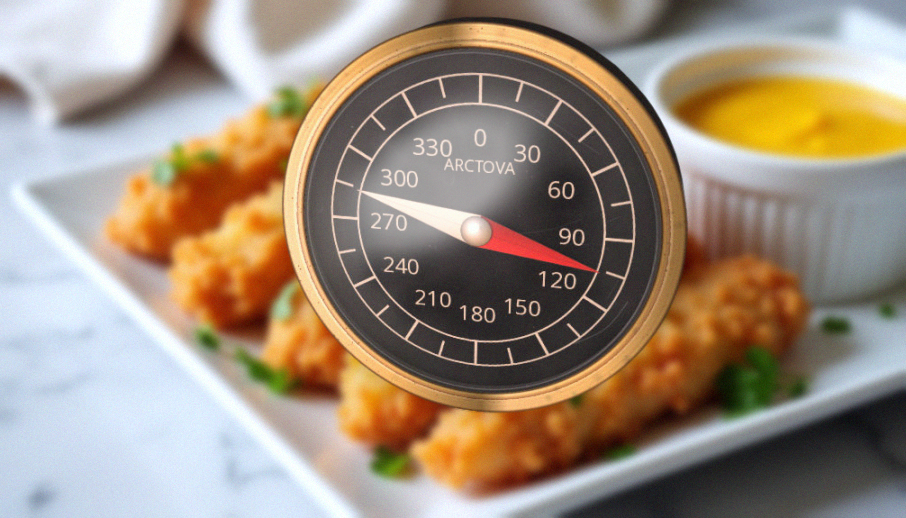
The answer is 105 °
